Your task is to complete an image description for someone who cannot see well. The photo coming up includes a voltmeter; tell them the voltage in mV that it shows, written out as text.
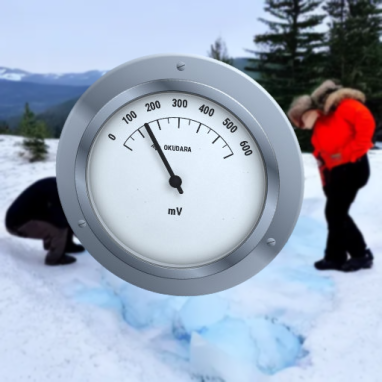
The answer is 150 mV
